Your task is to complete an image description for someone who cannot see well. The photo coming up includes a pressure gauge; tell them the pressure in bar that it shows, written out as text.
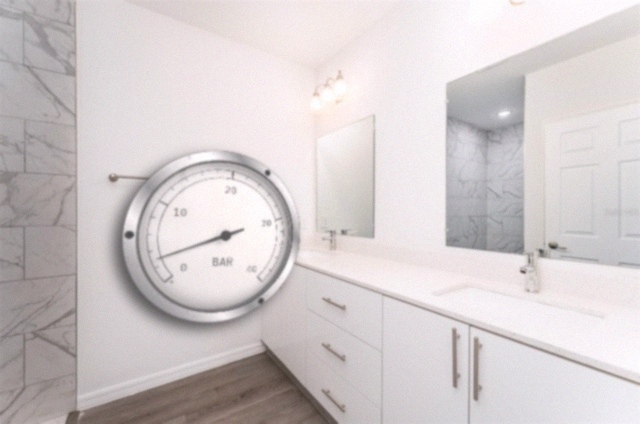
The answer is 3 bar
